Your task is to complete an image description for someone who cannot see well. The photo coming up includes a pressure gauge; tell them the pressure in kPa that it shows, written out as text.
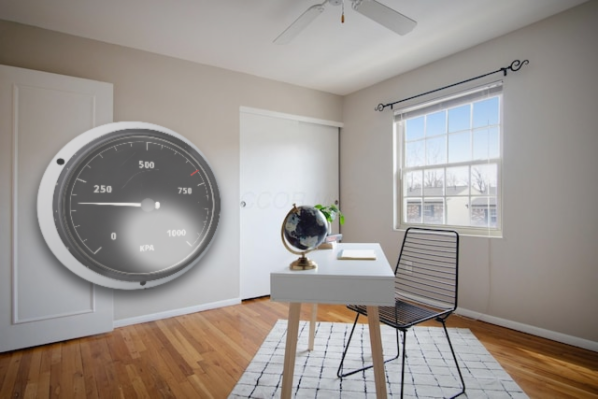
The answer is 175 kPa
